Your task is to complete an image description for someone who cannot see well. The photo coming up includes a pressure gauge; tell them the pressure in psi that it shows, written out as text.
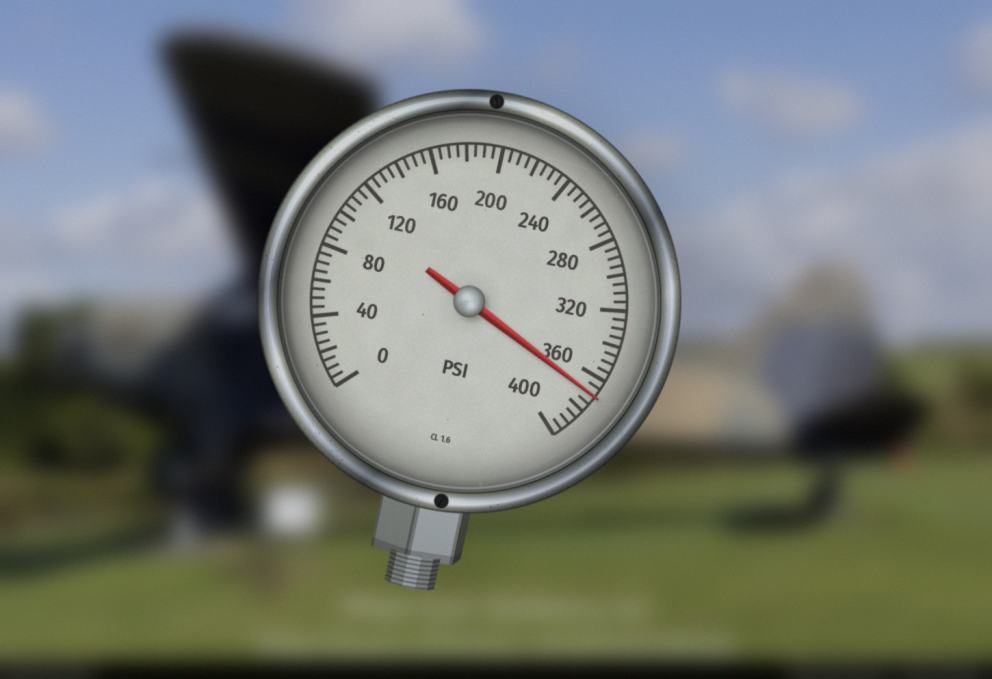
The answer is 370 psi
